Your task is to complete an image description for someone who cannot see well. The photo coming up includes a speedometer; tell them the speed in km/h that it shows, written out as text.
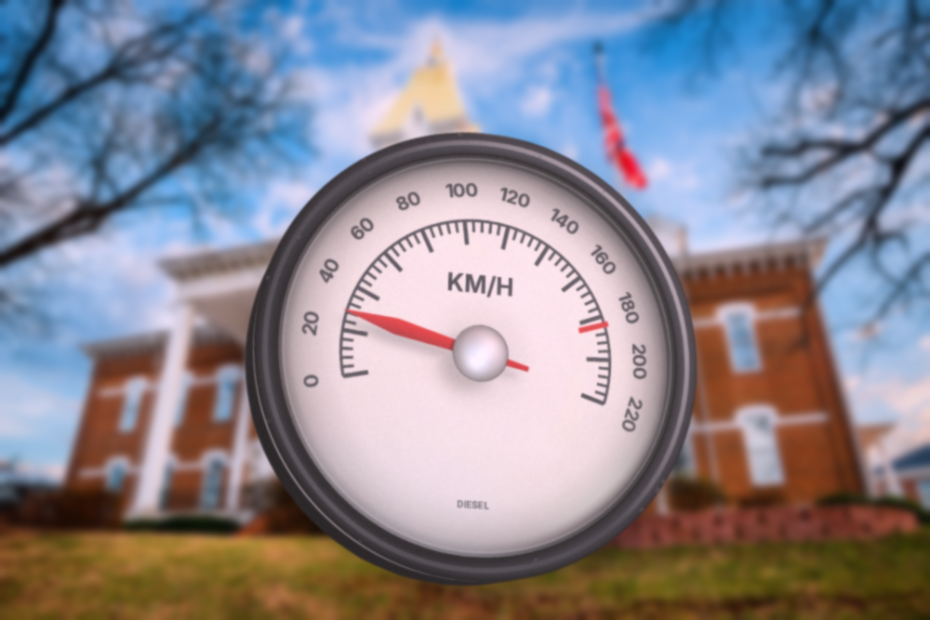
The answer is 28 km/h
